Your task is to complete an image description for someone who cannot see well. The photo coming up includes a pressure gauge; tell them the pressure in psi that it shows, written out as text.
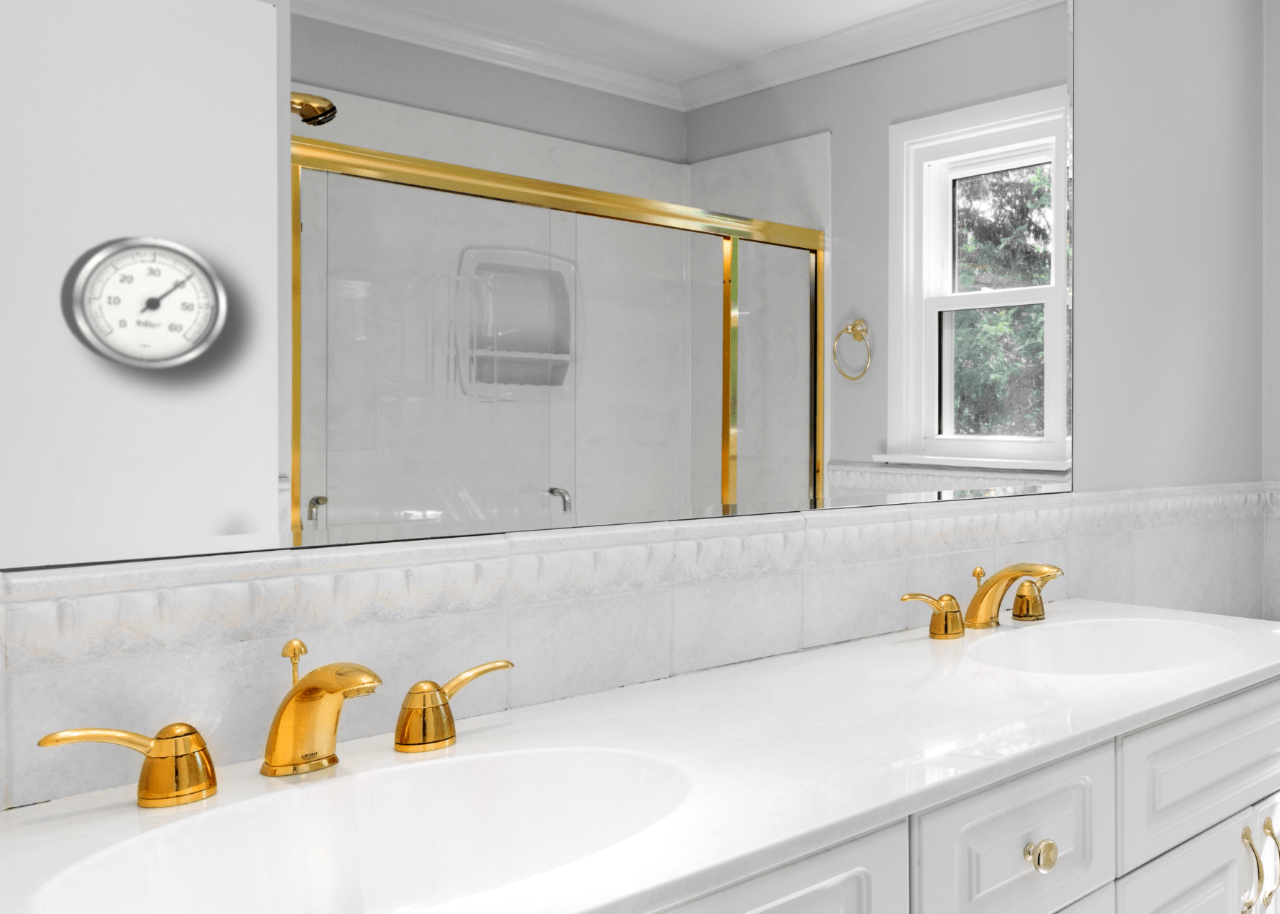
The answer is 40 psi
